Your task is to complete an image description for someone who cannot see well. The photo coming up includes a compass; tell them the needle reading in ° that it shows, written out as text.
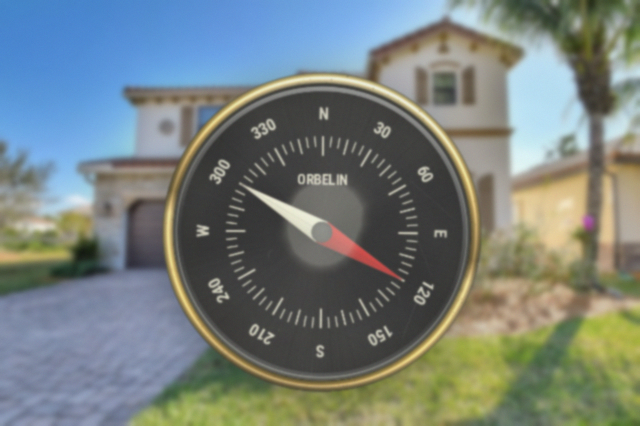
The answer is 120 °
